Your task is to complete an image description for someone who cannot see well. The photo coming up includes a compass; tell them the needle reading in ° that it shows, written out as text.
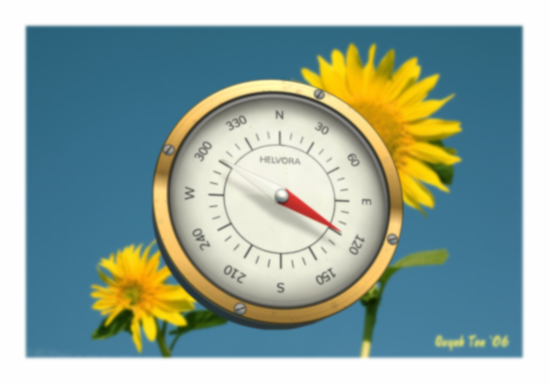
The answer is 120 °
